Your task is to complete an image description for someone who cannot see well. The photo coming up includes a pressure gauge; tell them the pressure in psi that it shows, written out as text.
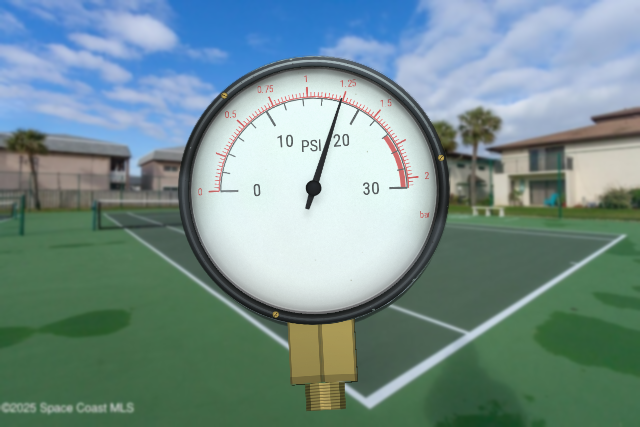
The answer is 18 psi
